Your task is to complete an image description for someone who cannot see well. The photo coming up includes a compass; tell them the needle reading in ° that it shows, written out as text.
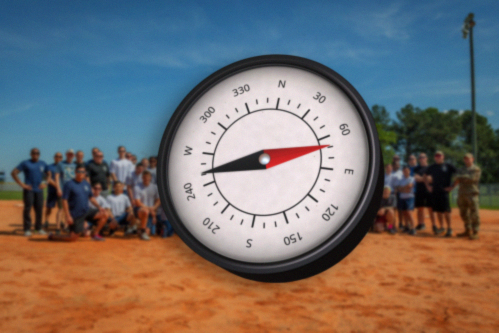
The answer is 70 °
